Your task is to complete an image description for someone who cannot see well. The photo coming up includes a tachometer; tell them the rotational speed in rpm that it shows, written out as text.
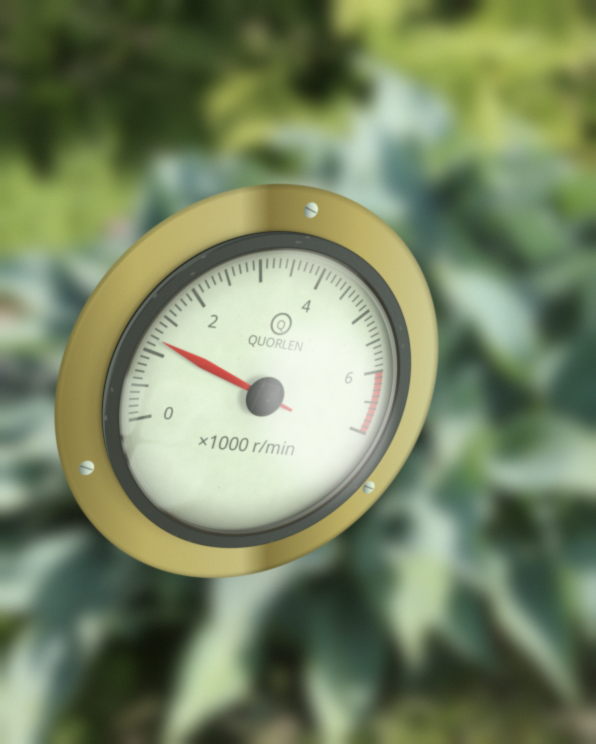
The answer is 1200 rpm
